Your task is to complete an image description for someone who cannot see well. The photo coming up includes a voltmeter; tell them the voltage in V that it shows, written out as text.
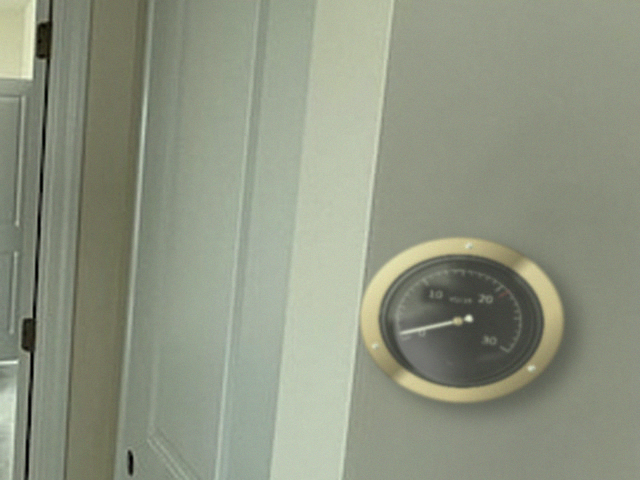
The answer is 1 V
